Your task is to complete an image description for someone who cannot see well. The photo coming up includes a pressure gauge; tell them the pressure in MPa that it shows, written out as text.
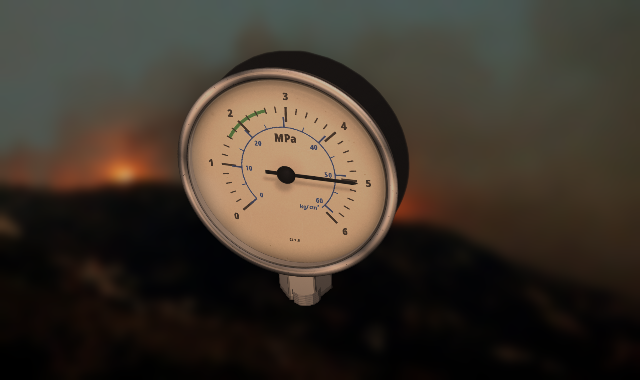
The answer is 5 MPa
